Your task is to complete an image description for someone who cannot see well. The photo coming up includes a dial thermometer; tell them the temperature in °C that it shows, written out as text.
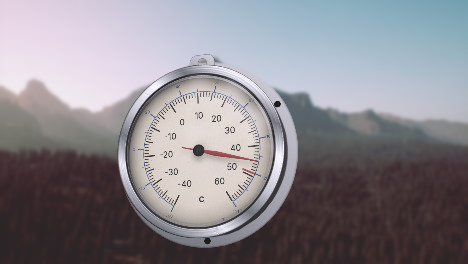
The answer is 45 °C
